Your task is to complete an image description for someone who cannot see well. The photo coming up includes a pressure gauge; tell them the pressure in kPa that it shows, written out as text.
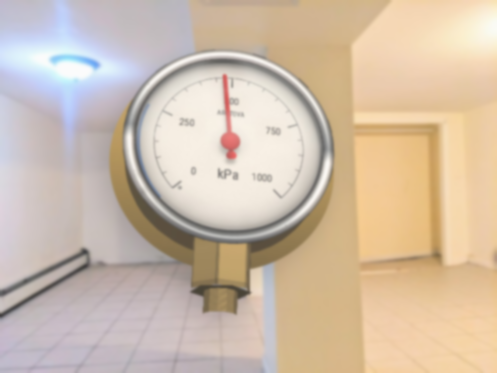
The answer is 475 kPa
